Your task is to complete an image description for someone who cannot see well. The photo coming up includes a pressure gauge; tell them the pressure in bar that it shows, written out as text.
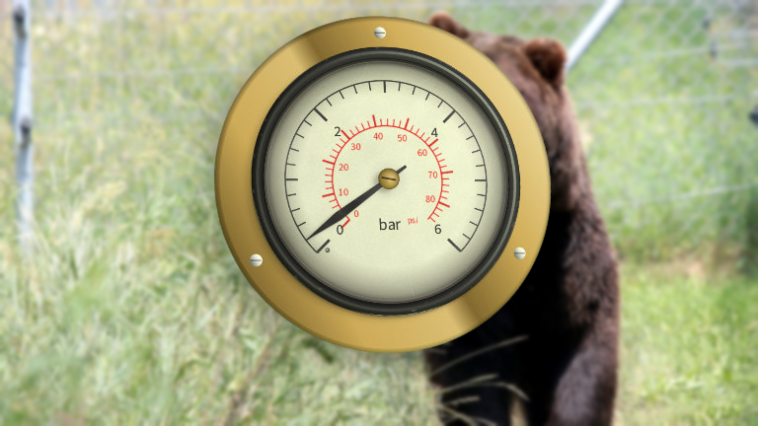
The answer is 0.2 bar
